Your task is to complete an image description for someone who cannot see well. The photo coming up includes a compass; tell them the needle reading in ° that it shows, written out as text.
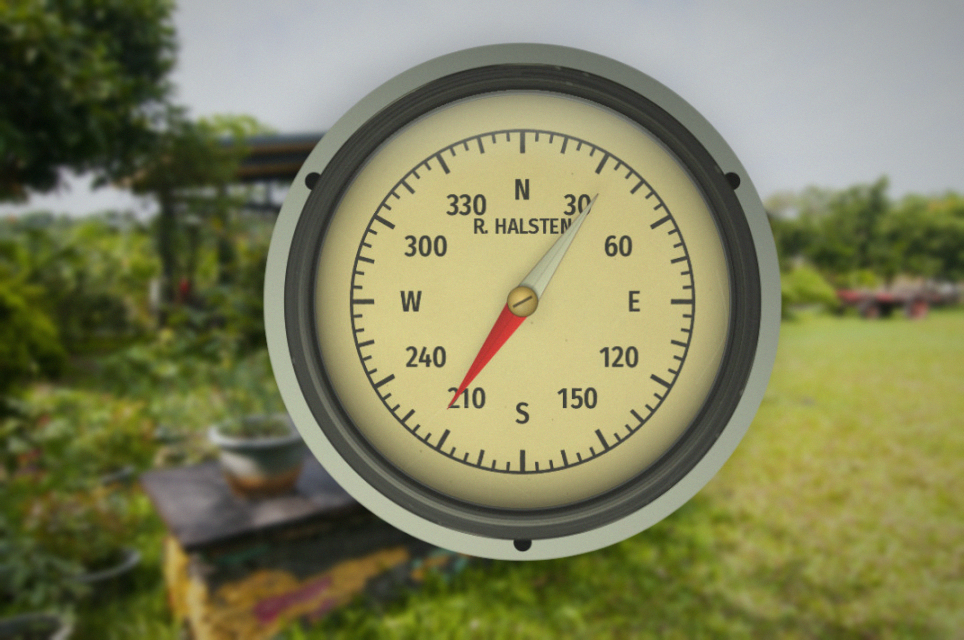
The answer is 215 °
